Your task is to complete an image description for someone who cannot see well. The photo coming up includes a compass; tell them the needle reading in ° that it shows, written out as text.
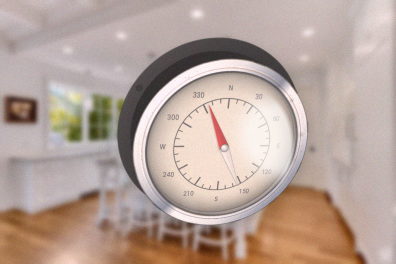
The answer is 335 °
